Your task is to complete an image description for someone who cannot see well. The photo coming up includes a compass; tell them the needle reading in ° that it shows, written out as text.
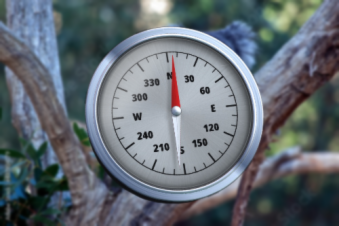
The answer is 5 °
